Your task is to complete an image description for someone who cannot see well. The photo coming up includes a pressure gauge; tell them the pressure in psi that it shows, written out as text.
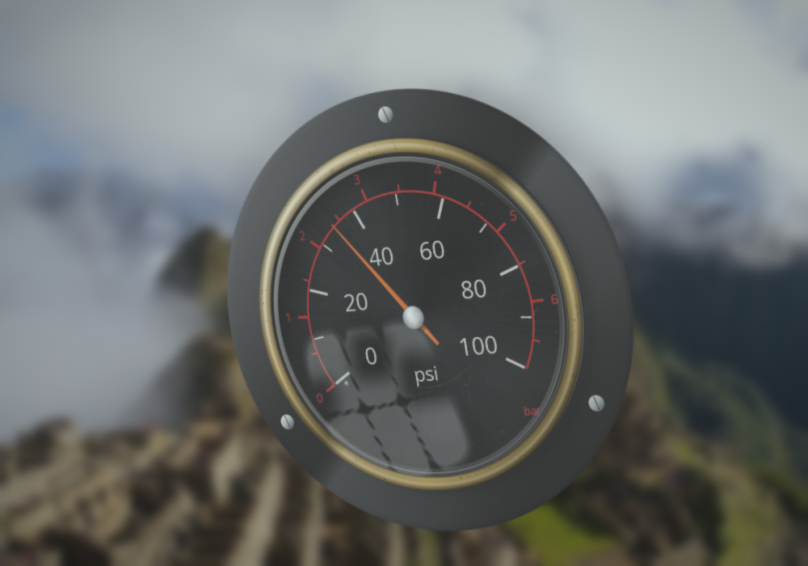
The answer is 35 psi
